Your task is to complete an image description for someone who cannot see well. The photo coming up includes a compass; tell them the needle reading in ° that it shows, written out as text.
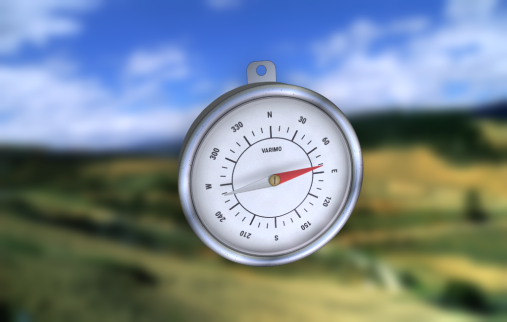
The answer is 80 °
